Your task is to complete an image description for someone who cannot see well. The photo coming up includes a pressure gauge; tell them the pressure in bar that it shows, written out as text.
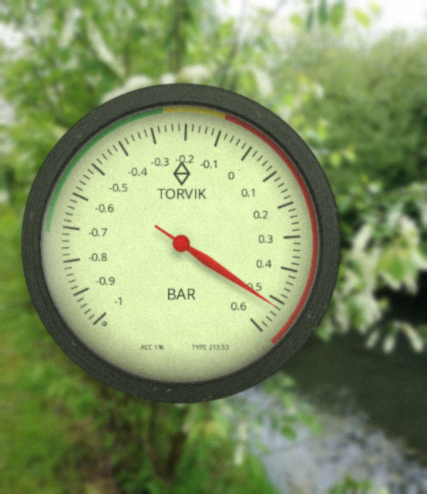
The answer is 0.52 bar
